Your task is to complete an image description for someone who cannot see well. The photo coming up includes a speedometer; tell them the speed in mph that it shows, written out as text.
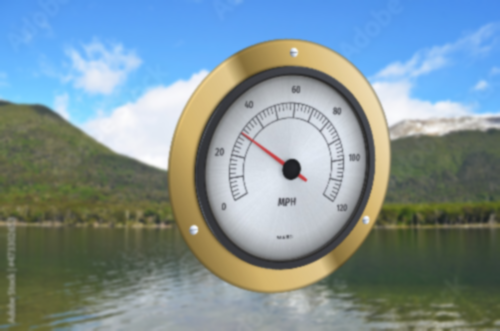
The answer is 30 mph
